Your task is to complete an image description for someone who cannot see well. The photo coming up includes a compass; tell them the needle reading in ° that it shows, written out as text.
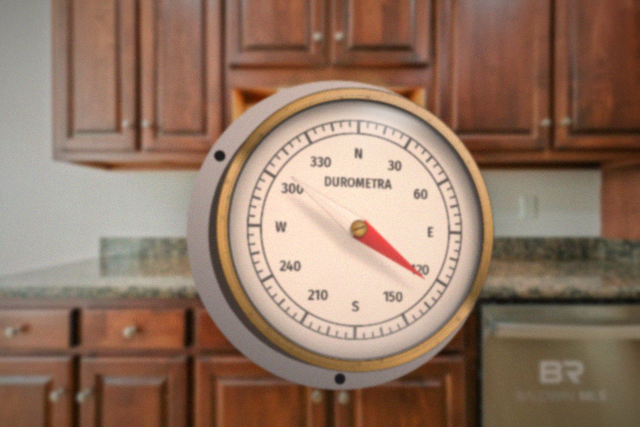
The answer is 125 °
